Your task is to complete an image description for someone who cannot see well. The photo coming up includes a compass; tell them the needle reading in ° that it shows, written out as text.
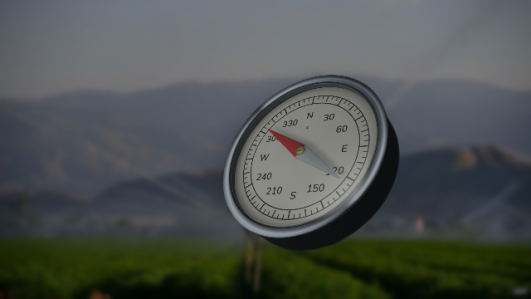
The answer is 305 °
